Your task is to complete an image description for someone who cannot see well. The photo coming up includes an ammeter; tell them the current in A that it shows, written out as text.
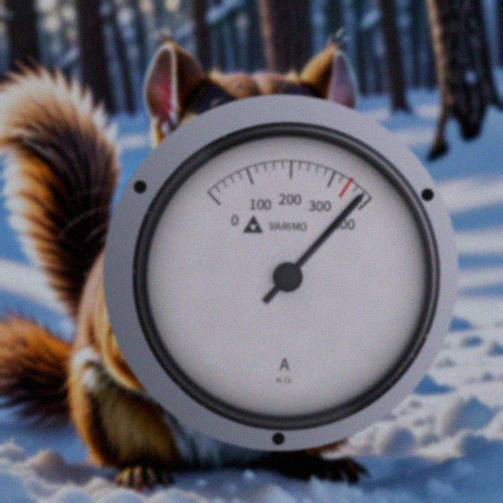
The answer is 380 A
